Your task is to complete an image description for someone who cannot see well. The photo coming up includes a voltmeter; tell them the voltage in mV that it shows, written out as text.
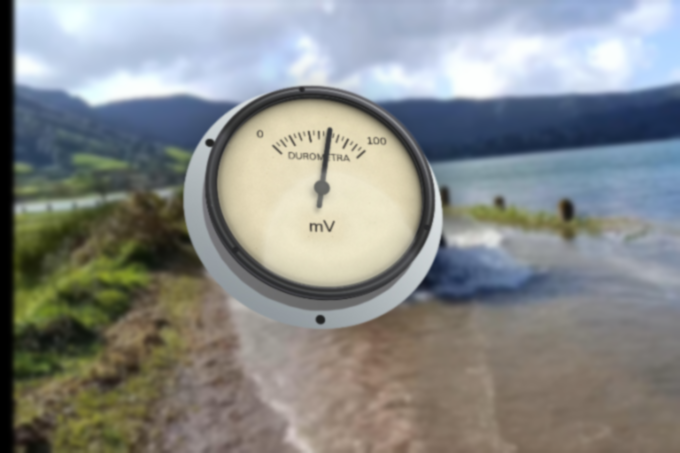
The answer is 60 mV
